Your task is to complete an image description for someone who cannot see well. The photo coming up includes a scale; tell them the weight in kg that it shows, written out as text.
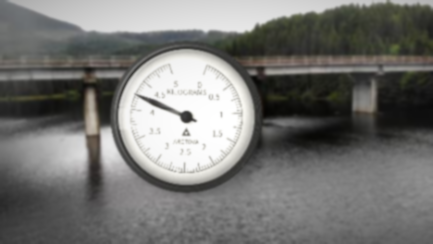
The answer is 4.25 kg
